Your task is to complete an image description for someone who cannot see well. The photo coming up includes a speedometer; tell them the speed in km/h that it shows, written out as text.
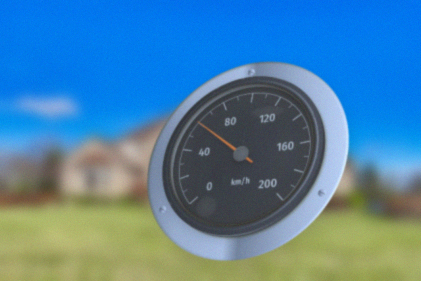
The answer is 60 km/h
